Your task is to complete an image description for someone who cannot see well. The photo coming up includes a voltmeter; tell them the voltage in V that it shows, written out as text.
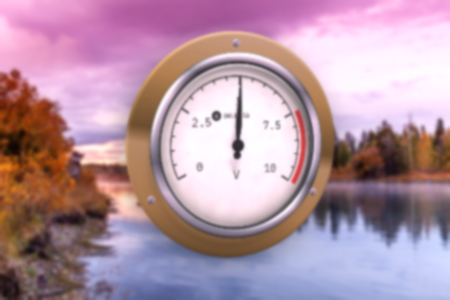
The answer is 5 V
